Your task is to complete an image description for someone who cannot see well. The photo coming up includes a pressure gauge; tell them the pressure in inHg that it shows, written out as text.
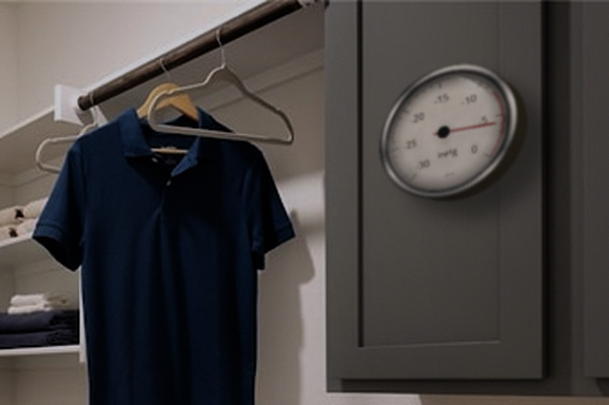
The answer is -4 inHg
